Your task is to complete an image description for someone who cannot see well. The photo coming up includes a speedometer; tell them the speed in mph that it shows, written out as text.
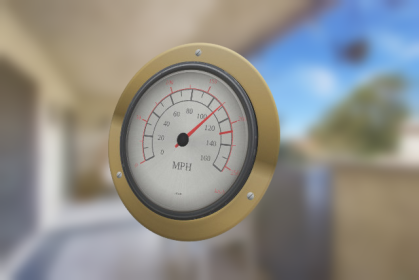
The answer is 110 mph
